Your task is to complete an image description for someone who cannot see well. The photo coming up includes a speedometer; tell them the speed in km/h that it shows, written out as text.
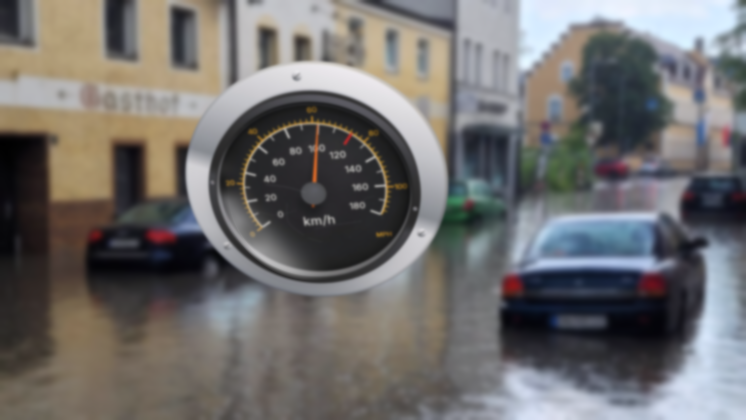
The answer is 100 km/h
